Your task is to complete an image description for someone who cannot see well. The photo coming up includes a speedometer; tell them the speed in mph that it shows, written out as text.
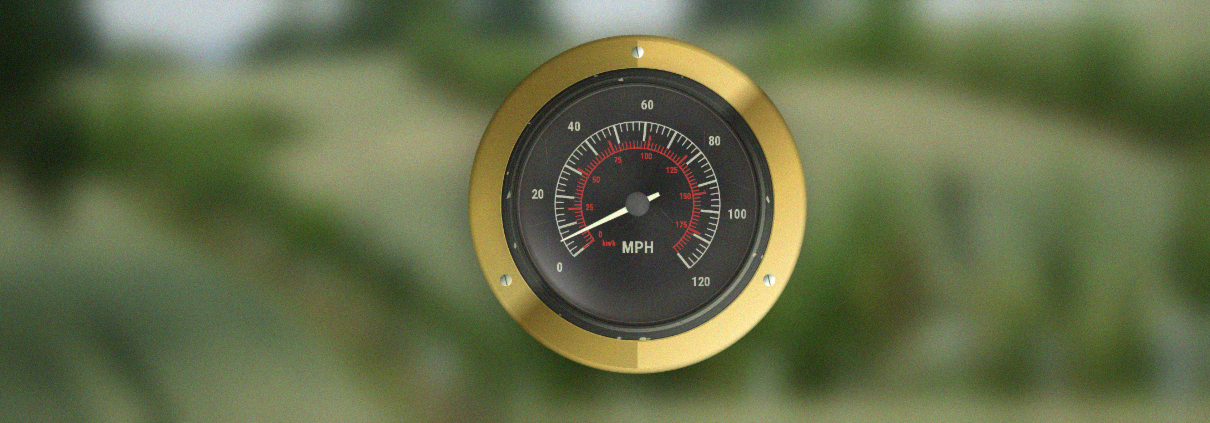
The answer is 6 mph
